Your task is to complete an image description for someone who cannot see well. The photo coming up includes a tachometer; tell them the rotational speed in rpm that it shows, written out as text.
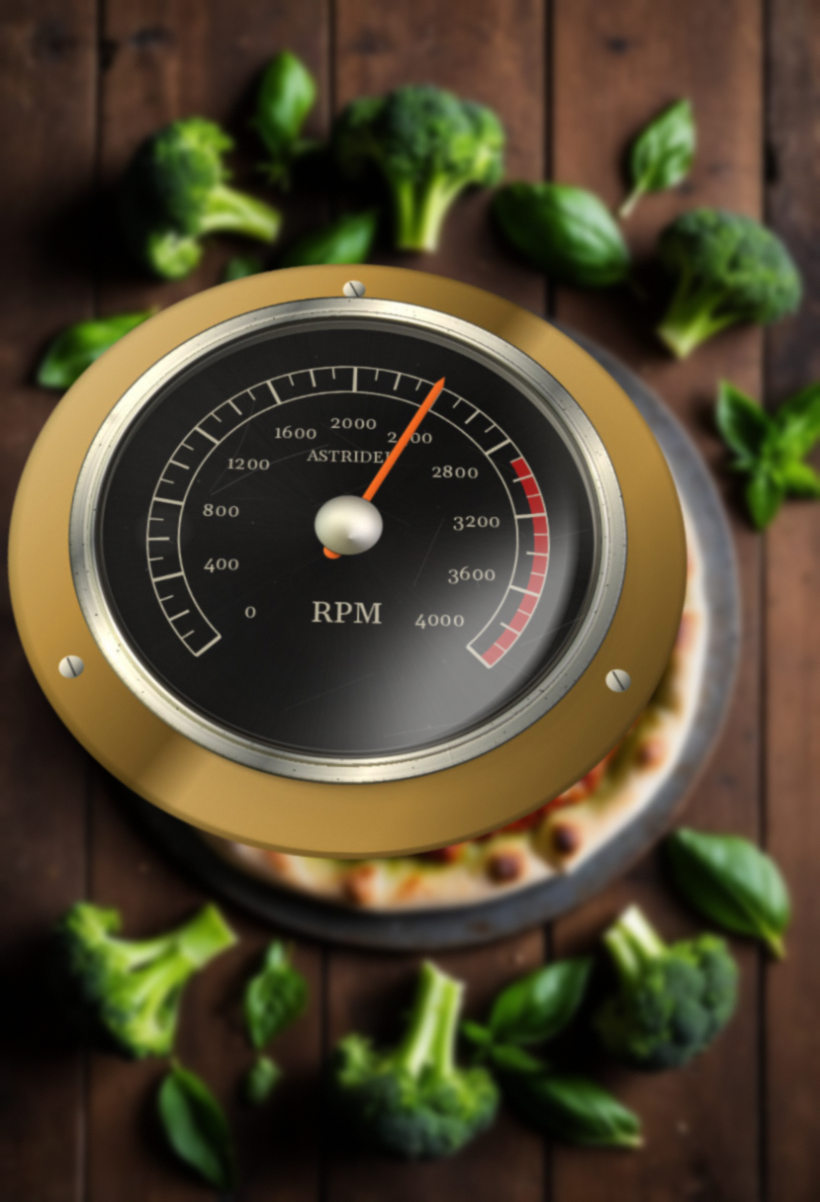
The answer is 2400 rpm
